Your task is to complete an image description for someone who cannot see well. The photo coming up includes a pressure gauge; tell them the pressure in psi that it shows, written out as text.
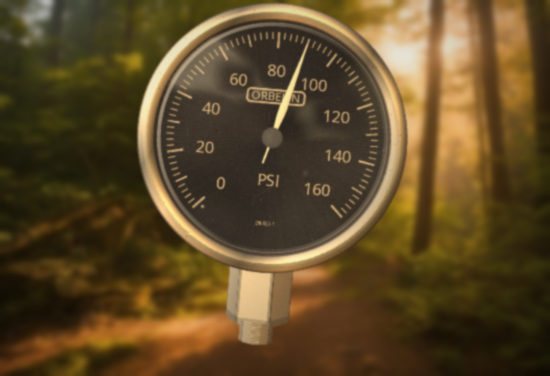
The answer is 90 psi
